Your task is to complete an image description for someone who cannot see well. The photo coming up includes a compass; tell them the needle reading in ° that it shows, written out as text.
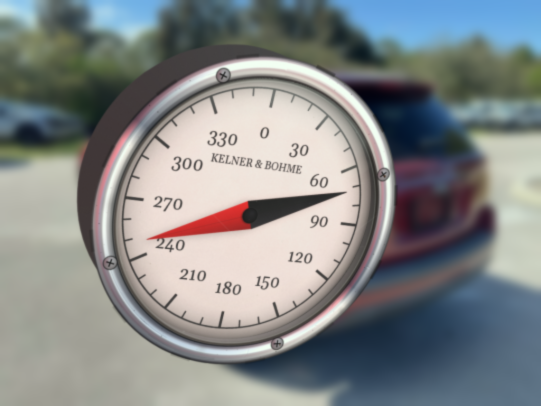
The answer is 250 °
